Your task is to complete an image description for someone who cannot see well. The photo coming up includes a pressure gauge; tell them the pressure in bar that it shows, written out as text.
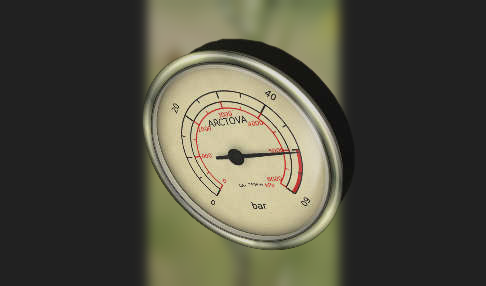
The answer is 50 bar
